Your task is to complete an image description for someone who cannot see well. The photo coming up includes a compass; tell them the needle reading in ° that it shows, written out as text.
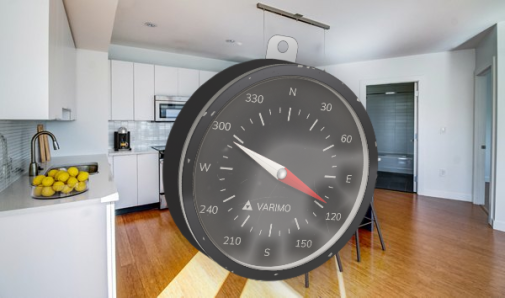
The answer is 115 °
